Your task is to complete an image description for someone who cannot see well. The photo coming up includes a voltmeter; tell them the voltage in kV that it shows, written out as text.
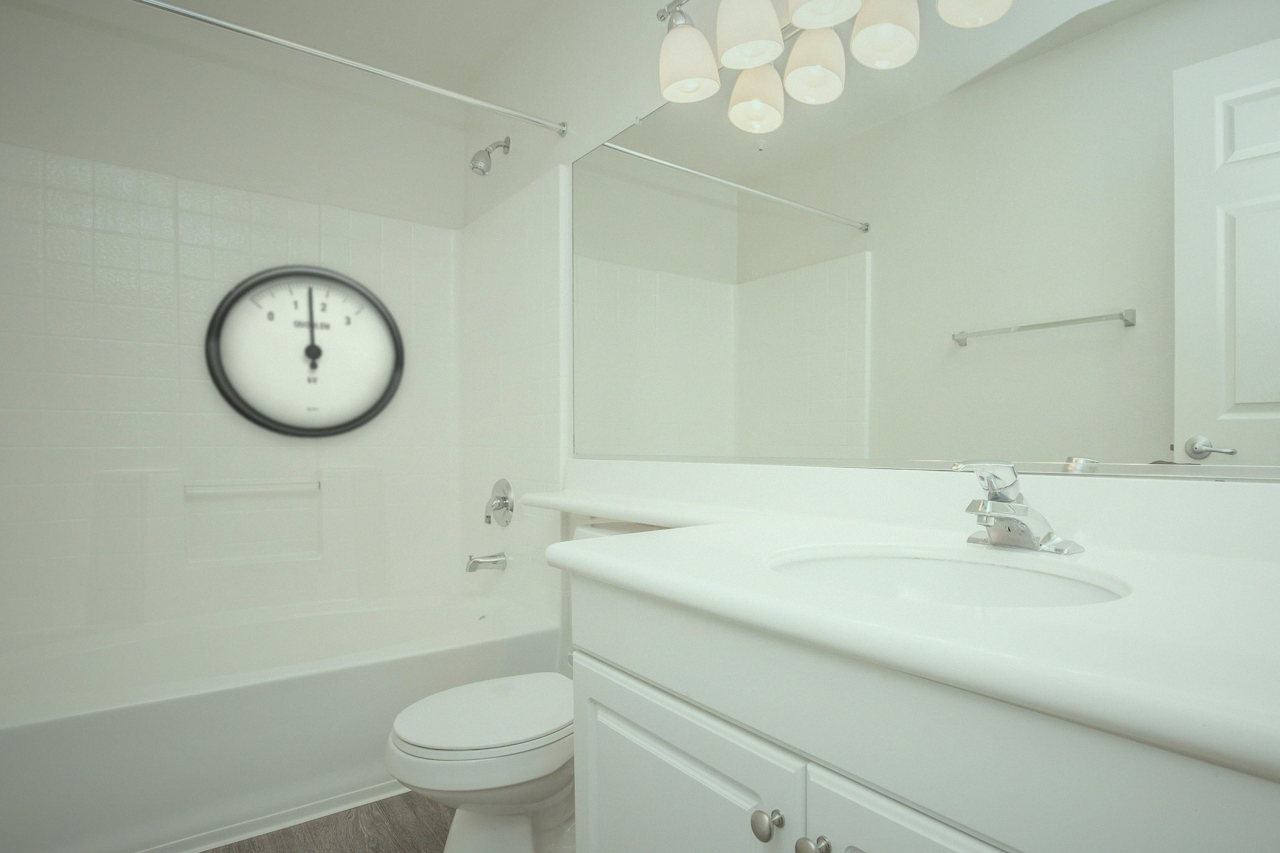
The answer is 1.5 kV
